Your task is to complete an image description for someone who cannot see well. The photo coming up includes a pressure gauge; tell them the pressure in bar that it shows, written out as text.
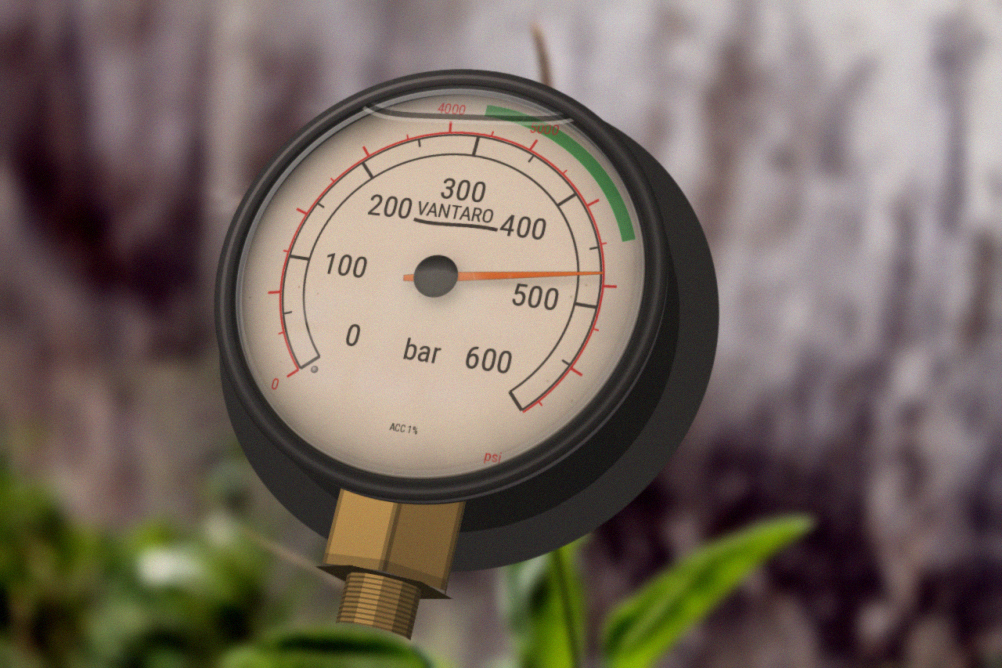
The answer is 475 bar
